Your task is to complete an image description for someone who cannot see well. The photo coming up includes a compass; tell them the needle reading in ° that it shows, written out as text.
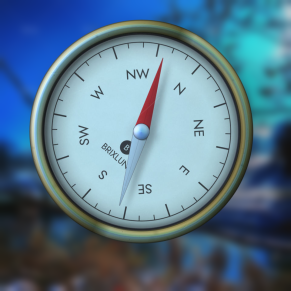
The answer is 335 °
